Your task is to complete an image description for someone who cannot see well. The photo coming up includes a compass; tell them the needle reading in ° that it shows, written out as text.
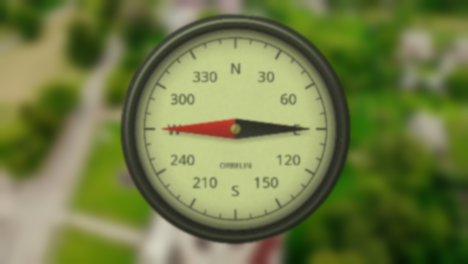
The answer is 270 °
